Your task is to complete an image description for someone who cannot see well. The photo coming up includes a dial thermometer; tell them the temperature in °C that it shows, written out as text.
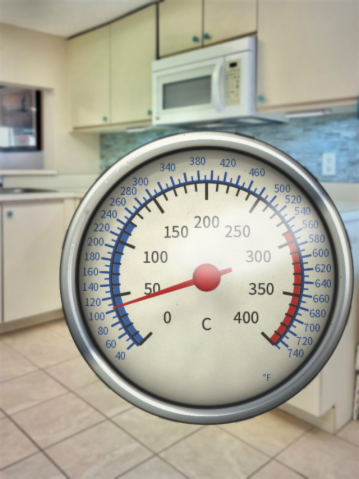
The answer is 40 °C
